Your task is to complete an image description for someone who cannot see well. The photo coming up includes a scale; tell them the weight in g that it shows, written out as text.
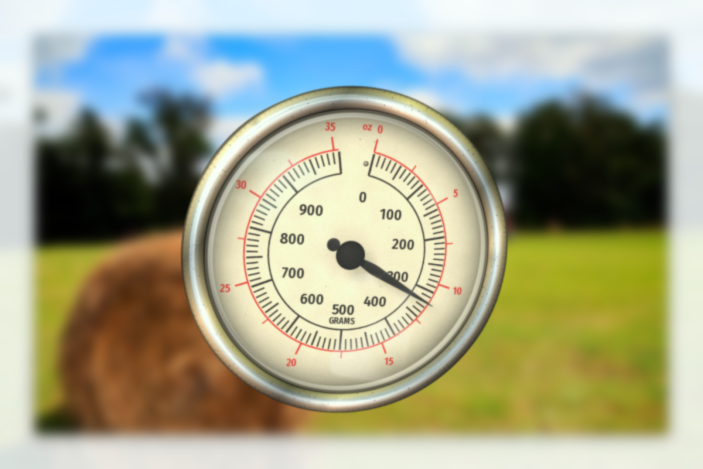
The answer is 320 g
